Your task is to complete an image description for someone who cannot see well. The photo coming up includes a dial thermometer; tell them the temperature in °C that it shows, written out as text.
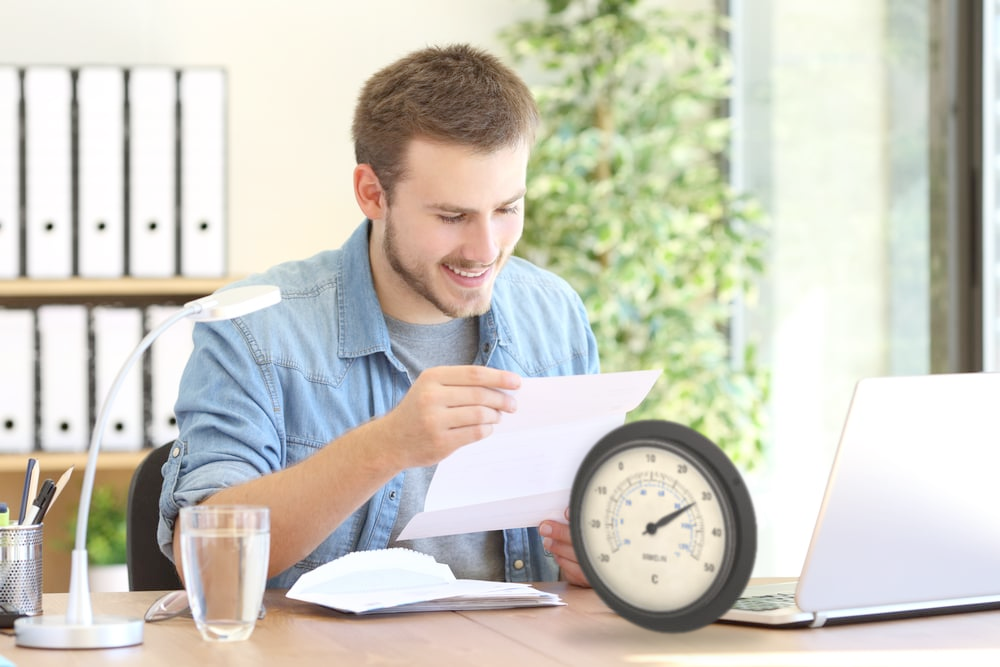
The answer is 30 °C
